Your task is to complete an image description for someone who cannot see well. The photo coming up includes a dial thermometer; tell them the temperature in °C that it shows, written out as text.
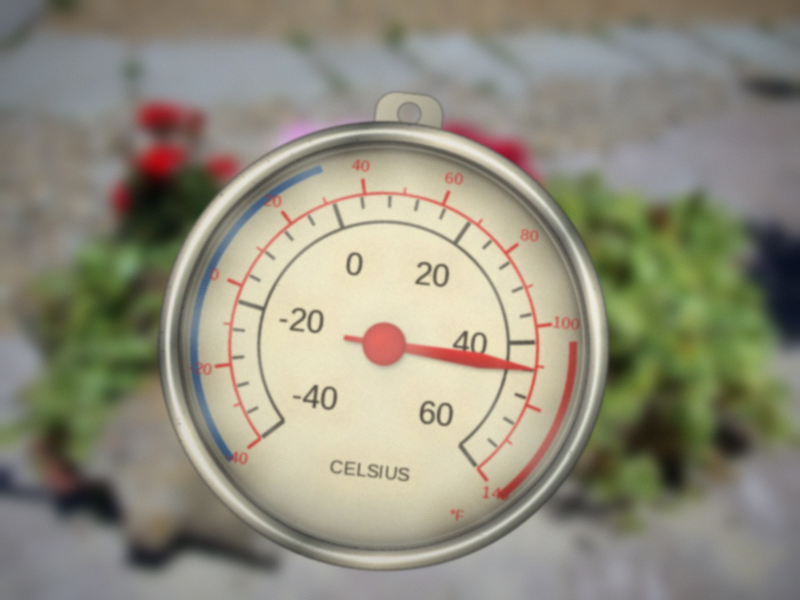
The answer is 44 °C
